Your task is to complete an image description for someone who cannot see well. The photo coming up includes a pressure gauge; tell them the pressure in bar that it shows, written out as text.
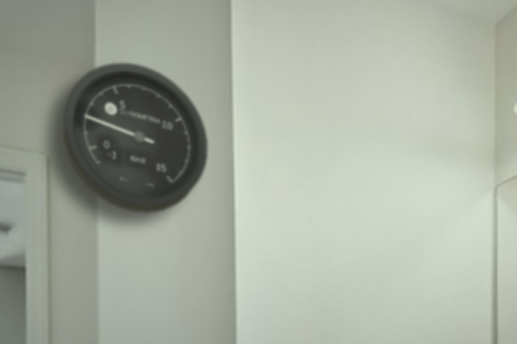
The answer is 2 bar
